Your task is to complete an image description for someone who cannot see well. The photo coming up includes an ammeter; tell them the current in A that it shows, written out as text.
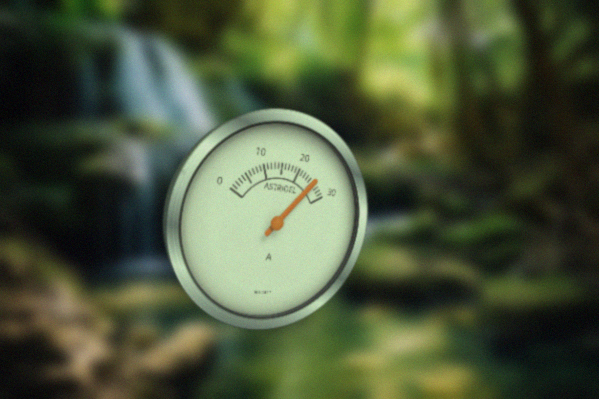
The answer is 25 A
